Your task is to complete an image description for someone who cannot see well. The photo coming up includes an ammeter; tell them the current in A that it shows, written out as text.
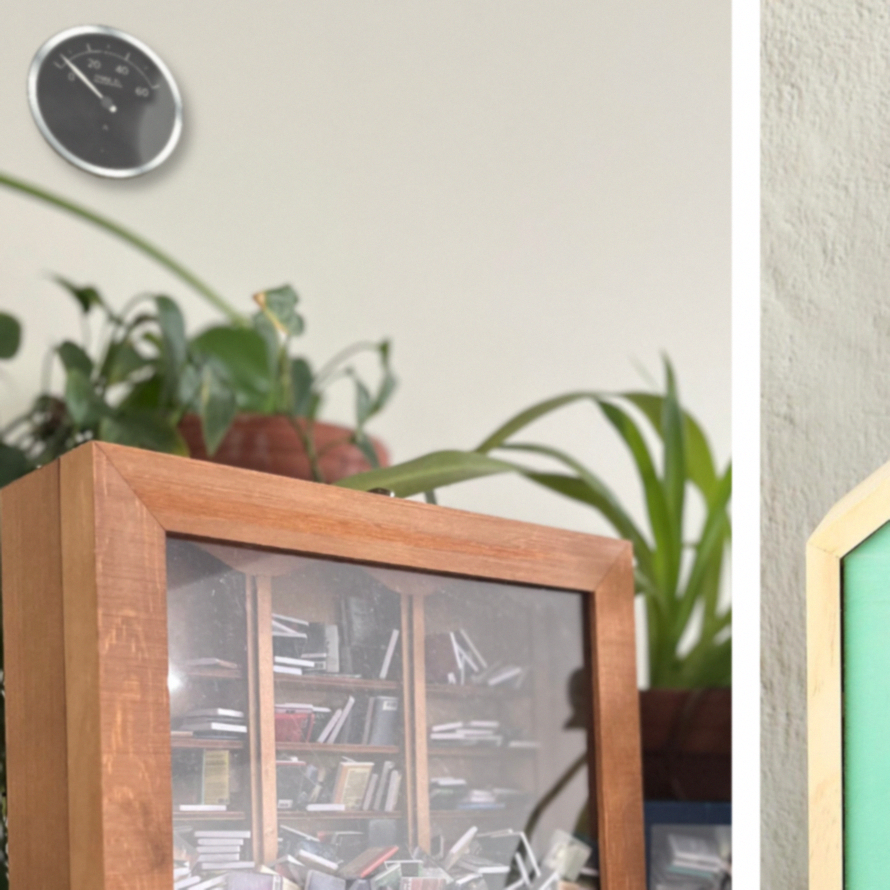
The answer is 5 A
